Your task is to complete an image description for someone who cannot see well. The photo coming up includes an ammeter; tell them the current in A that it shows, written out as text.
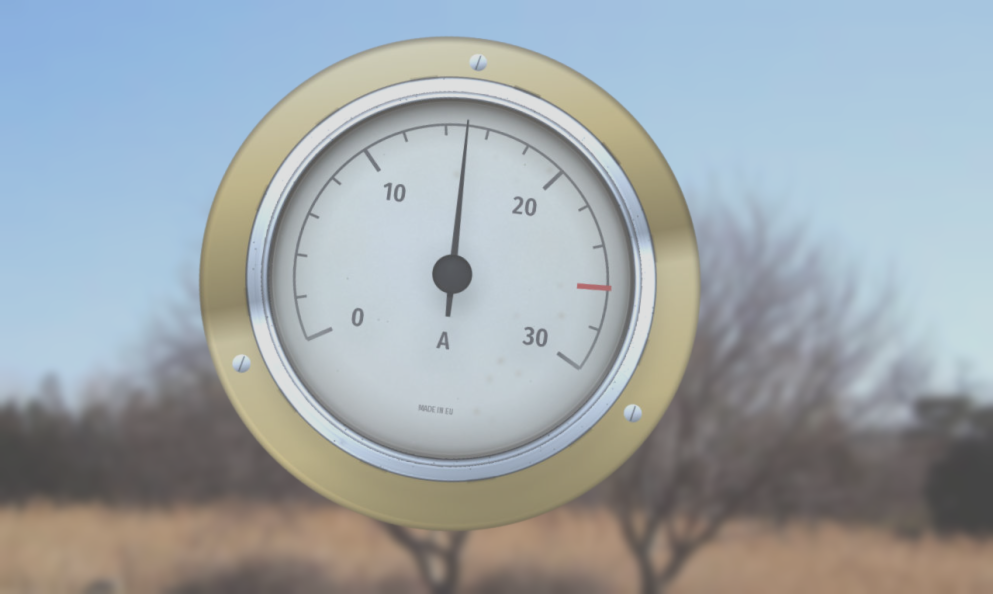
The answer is 15 A
